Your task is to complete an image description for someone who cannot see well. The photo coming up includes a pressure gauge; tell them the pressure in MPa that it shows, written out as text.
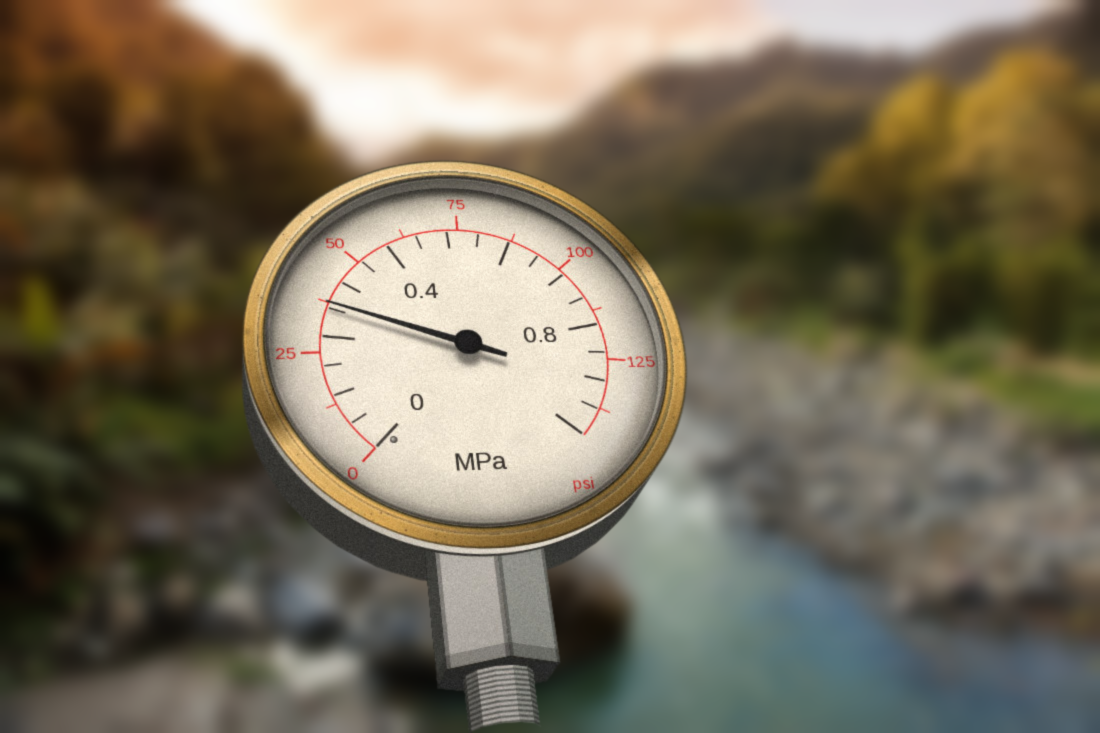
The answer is 0.25 MPa
